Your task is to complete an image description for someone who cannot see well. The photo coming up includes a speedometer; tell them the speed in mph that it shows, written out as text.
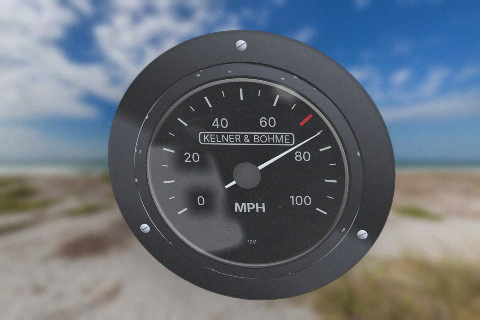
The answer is 75 mph
